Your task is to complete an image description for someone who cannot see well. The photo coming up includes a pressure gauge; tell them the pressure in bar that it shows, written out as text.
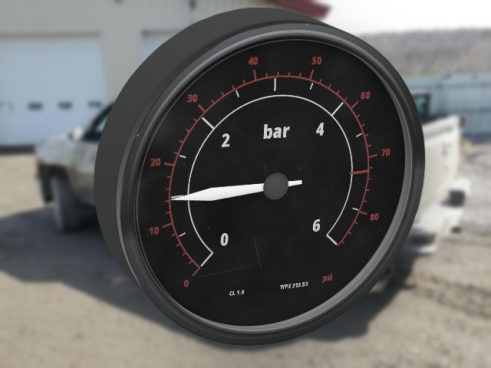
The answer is 1 bar
